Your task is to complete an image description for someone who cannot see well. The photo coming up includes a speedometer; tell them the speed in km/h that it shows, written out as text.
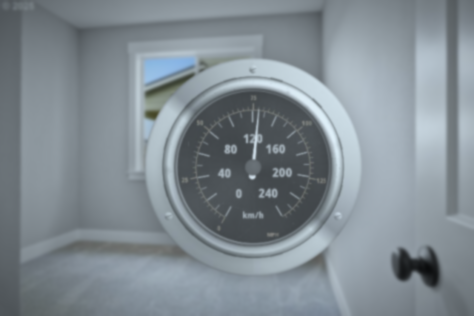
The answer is 125 km/h
